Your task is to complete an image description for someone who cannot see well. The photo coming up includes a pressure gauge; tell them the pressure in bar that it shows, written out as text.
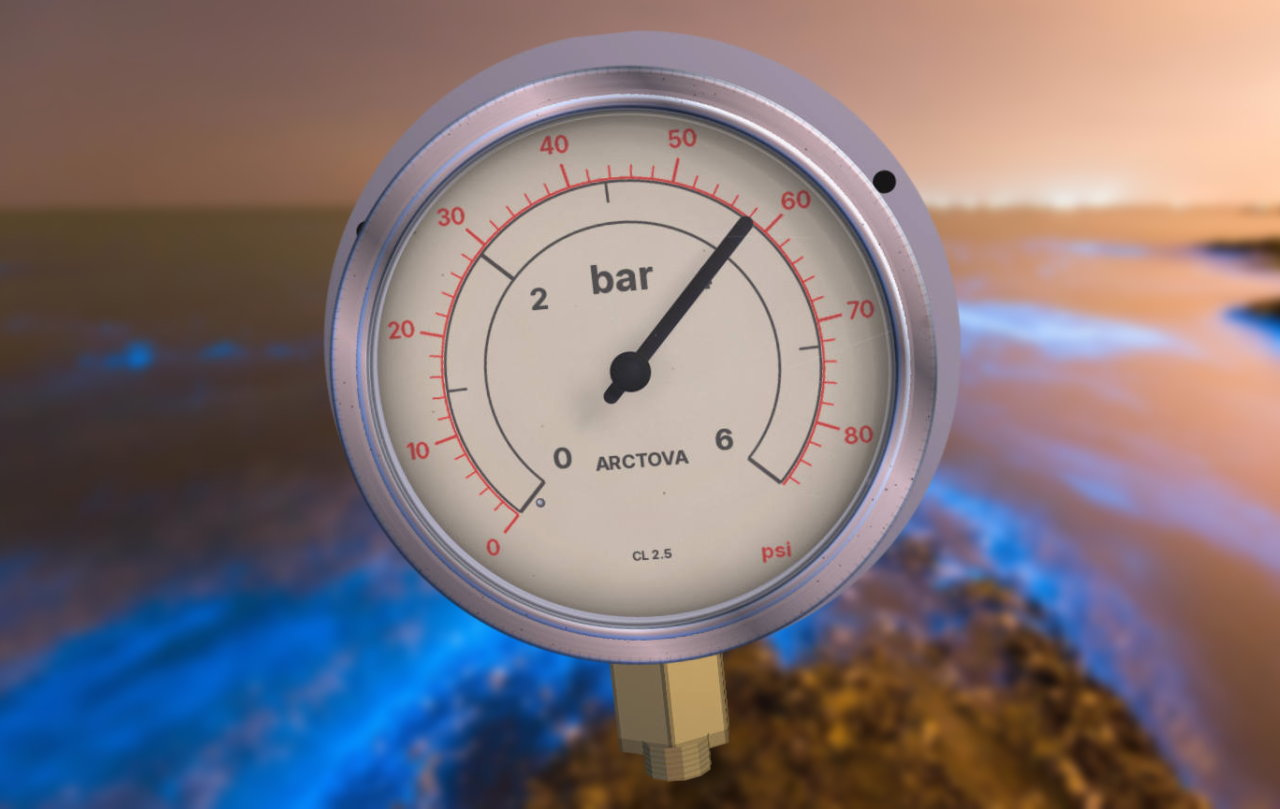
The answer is 4 bar
